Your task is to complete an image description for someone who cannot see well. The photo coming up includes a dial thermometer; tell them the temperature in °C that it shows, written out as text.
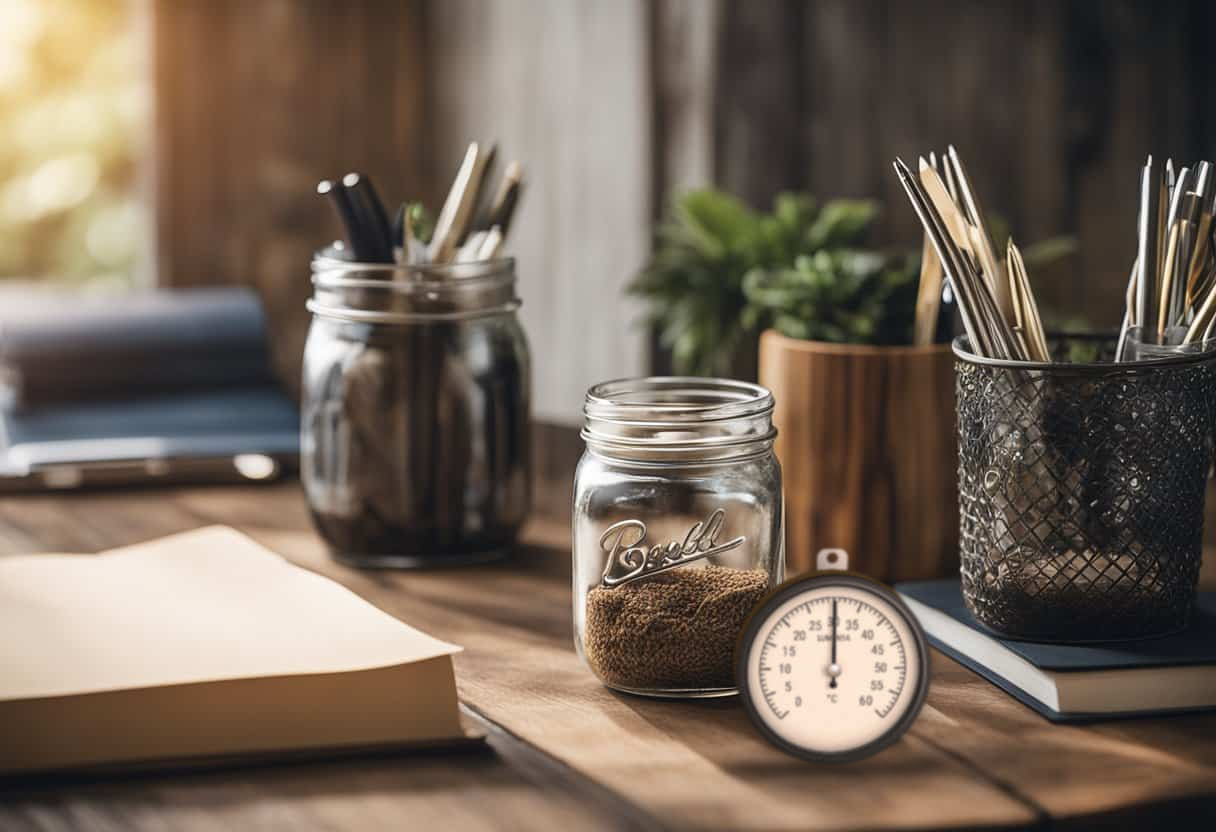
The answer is 30 °C
